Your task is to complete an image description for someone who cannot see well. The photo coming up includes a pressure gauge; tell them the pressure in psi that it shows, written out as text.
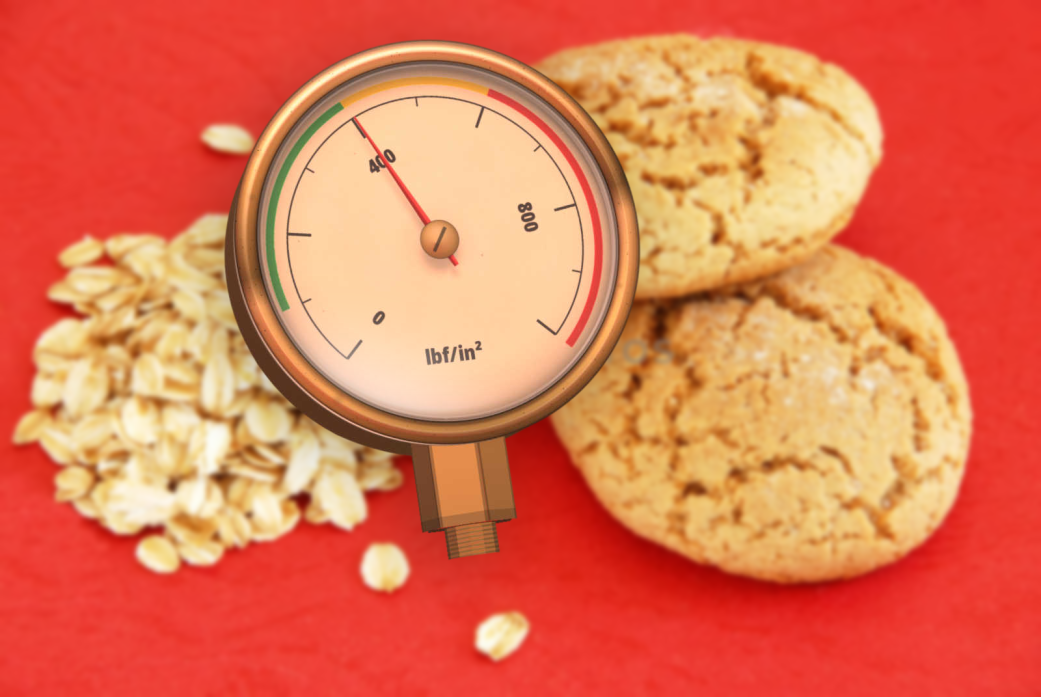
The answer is 400 psi
